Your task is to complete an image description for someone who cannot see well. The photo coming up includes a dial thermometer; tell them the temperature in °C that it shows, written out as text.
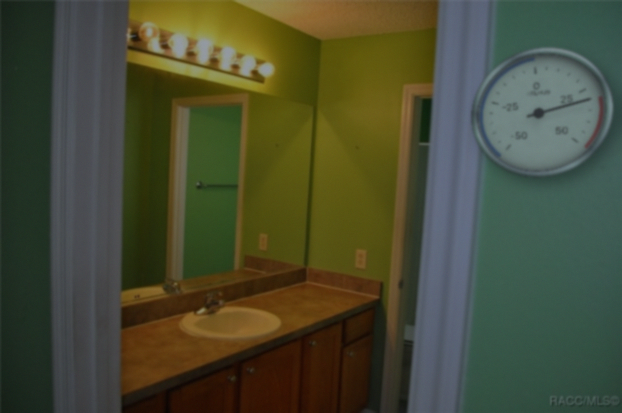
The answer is 30 °C
